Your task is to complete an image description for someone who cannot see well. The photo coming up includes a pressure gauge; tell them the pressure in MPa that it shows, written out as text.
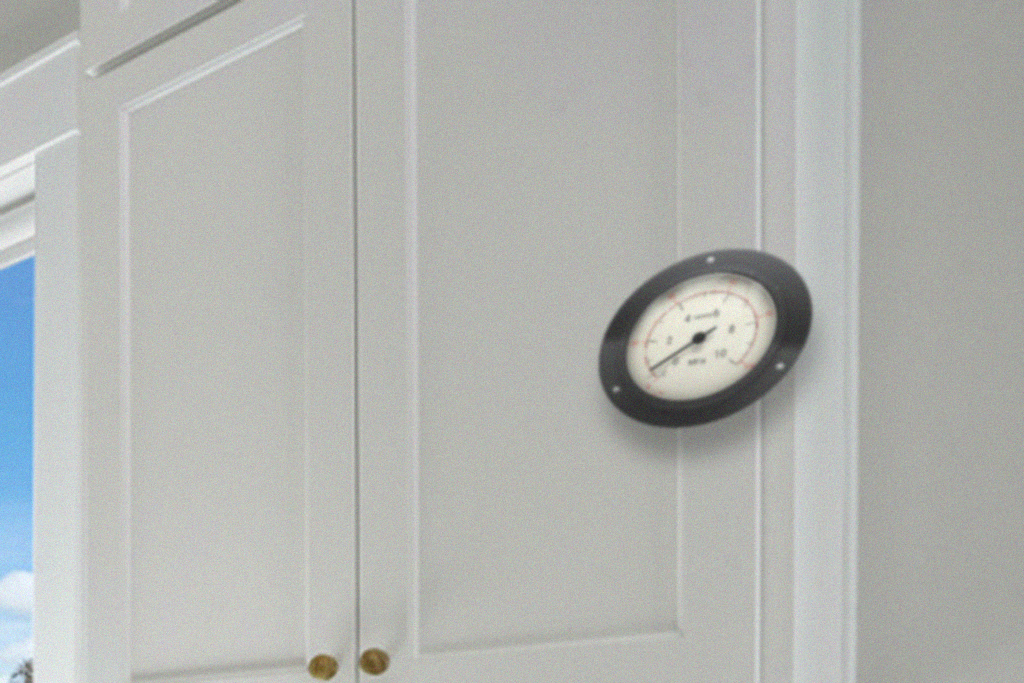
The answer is 0.5 MPa
